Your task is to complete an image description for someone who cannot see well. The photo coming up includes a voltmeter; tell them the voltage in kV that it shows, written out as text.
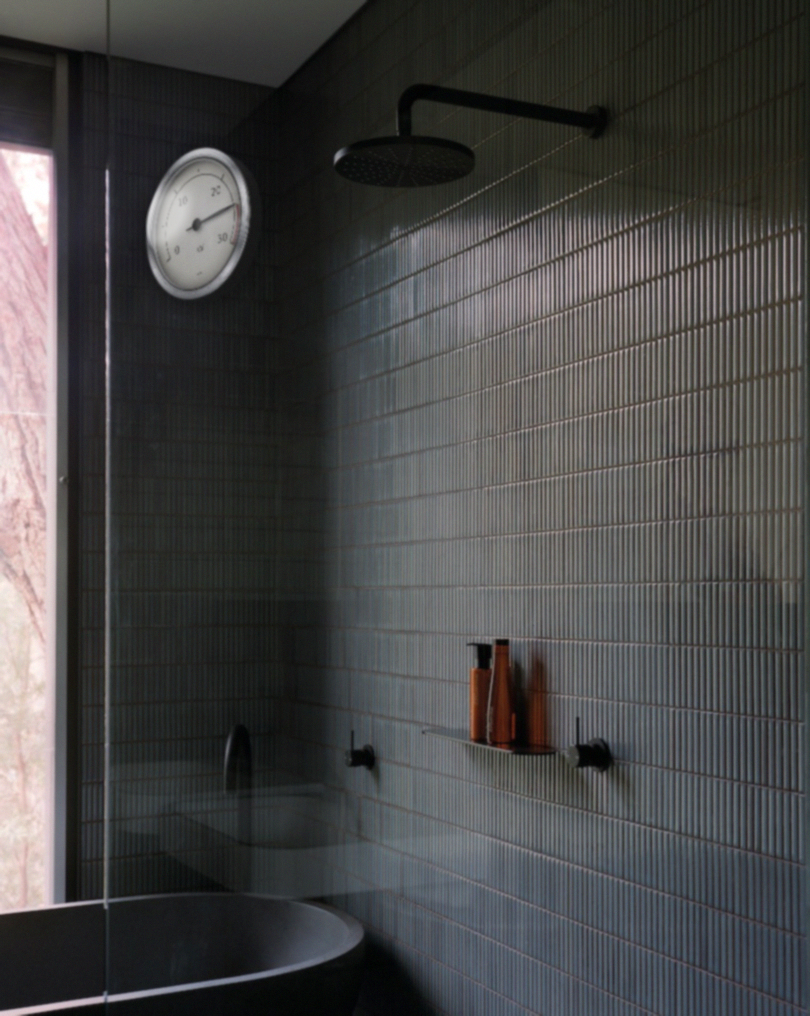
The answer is 25 kV
